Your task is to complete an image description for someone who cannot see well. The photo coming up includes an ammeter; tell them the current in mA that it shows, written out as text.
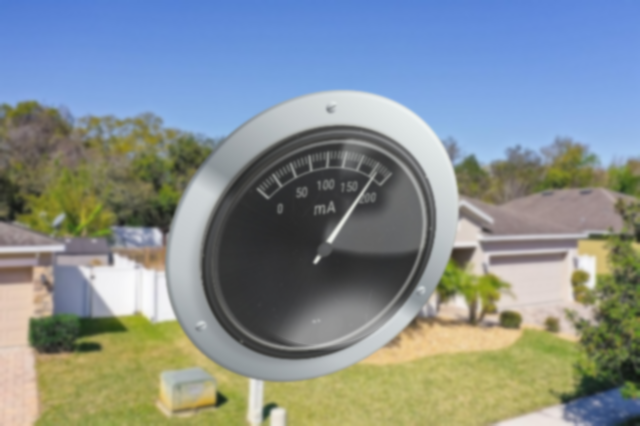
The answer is 175 mA
